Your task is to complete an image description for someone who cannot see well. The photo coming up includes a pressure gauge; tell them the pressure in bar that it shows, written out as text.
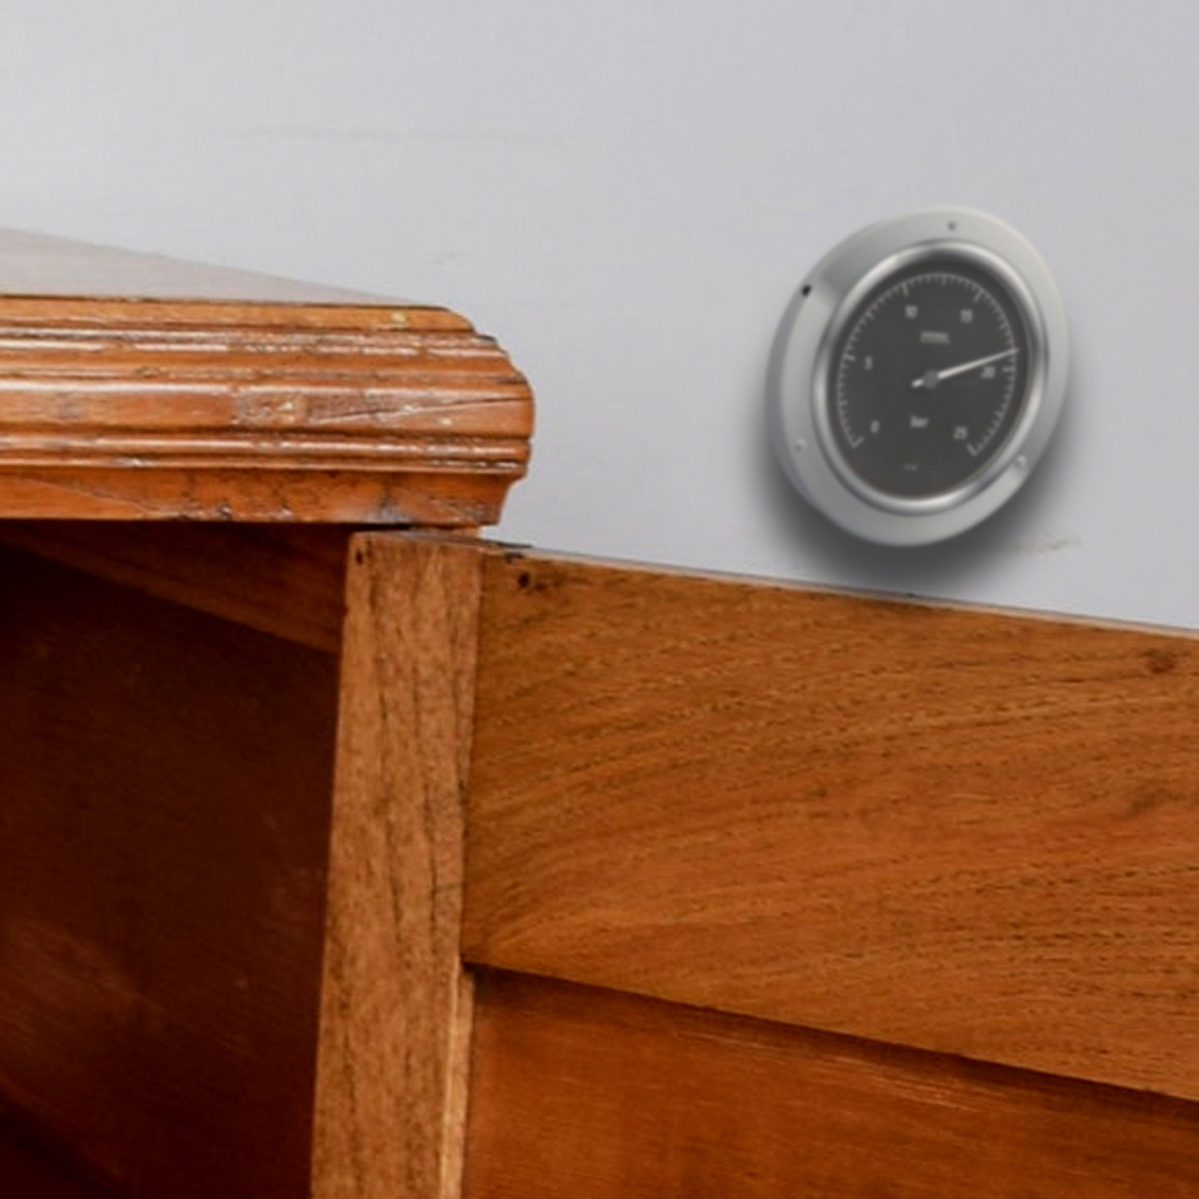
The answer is 19 bar
